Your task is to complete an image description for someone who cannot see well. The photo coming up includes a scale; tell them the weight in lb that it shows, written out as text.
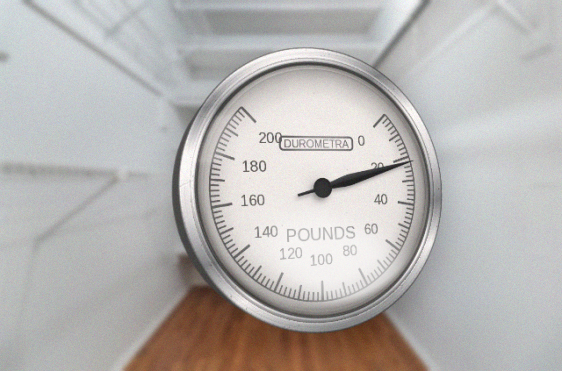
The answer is 22 lb
